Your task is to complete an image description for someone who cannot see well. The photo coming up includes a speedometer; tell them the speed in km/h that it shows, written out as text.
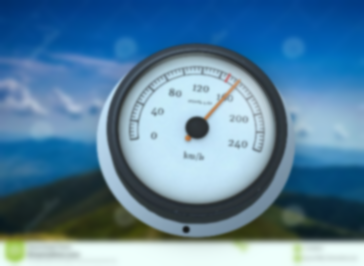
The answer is 160 km/h
